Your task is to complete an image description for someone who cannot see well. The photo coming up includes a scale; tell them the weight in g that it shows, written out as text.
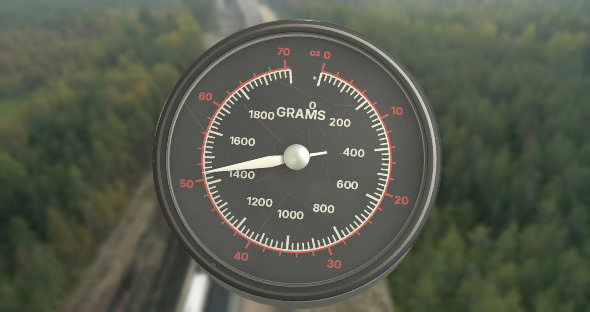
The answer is 1440 g
